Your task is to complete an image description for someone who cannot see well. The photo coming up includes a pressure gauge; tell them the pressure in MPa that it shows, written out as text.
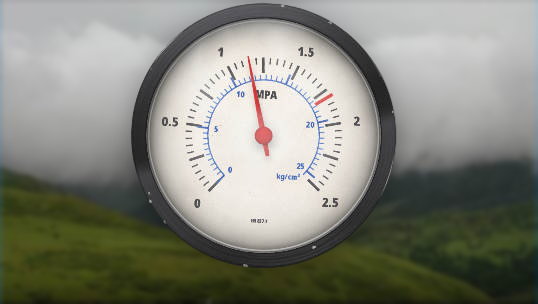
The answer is 1.15 MPa
